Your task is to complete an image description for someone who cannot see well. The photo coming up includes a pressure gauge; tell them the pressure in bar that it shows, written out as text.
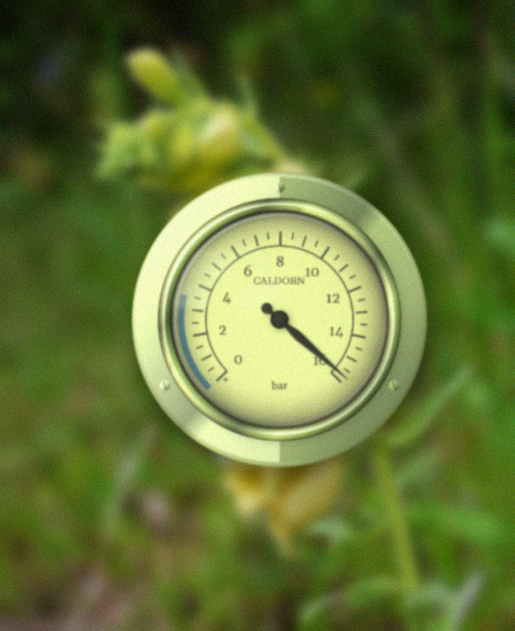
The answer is 15.75 bar
